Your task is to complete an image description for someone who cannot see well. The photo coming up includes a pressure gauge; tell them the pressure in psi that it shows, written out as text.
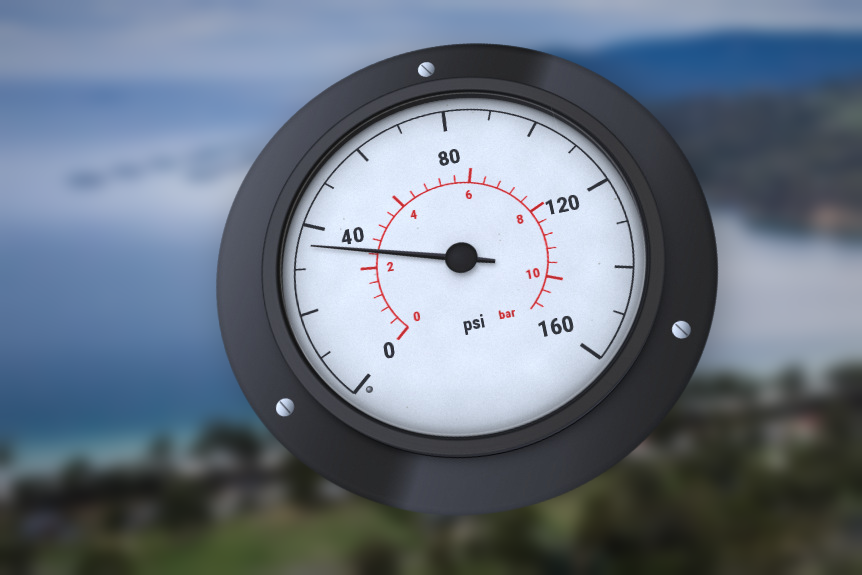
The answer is 35 psi
